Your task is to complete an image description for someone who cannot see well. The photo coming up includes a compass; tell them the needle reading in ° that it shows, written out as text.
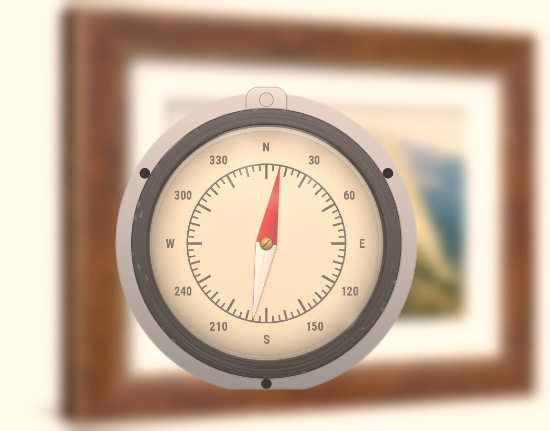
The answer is 10 °
